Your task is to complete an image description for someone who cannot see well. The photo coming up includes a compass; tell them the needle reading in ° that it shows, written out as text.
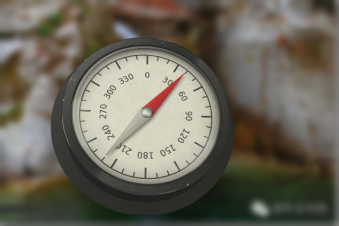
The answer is 40 °
